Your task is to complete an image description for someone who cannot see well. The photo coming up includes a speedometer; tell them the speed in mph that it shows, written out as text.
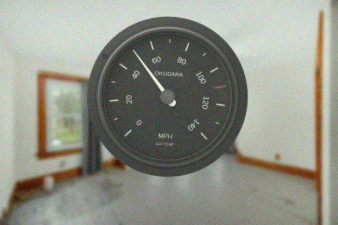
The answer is 50 mph
